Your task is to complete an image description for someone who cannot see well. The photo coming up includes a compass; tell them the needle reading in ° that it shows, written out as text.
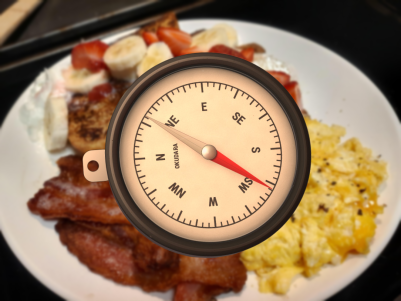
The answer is 215 °
